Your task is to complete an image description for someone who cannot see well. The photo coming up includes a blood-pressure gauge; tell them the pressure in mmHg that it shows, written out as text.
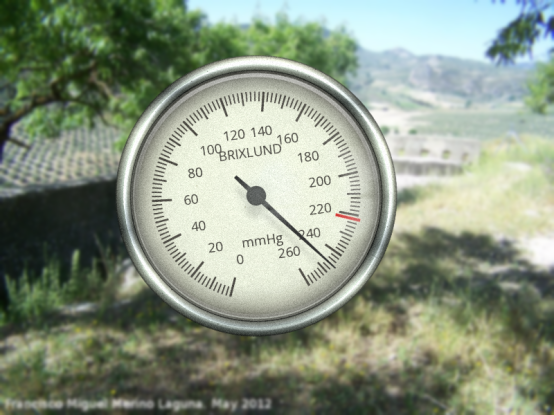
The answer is 246 mmHg
